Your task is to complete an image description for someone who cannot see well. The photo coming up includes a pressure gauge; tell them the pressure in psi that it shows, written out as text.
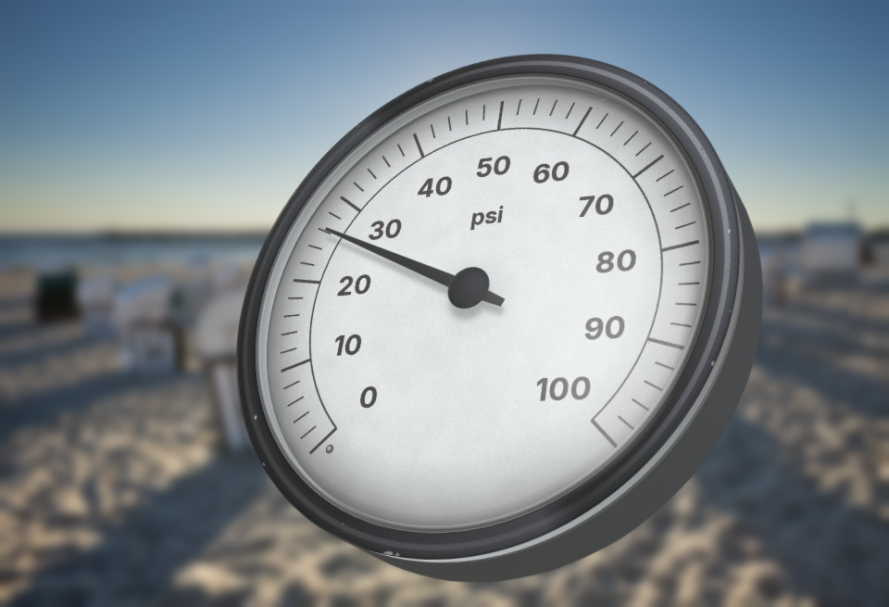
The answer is 26 psi
